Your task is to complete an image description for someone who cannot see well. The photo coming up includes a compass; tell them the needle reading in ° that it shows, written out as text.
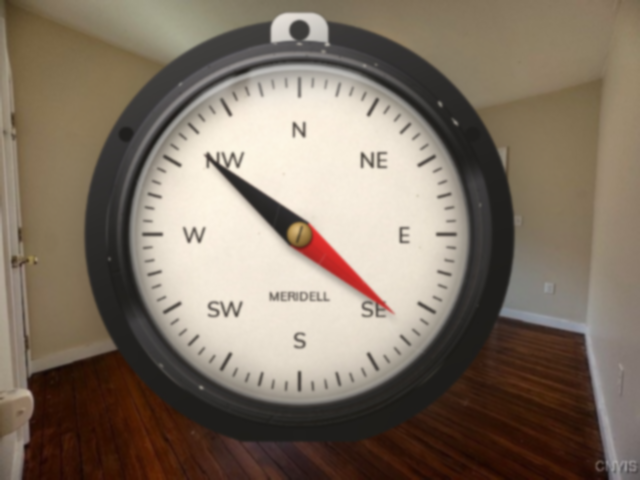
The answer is 130 °
